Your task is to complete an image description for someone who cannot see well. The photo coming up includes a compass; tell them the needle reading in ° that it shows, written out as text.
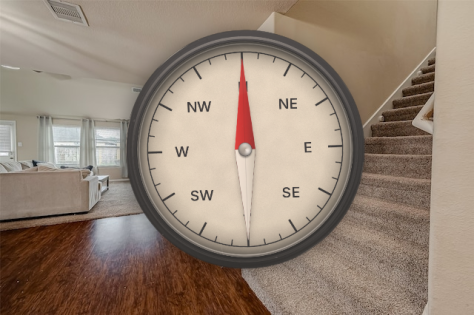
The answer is 0 °
